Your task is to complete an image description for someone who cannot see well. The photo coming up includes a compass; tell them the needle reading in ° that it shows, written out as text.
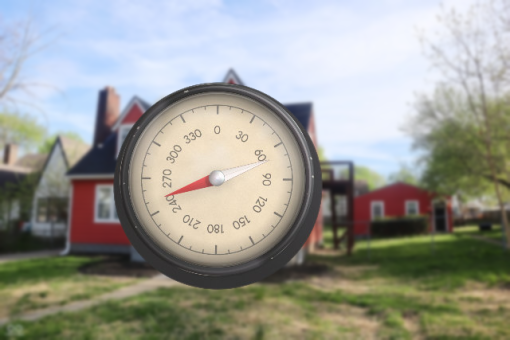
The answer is 250 °
